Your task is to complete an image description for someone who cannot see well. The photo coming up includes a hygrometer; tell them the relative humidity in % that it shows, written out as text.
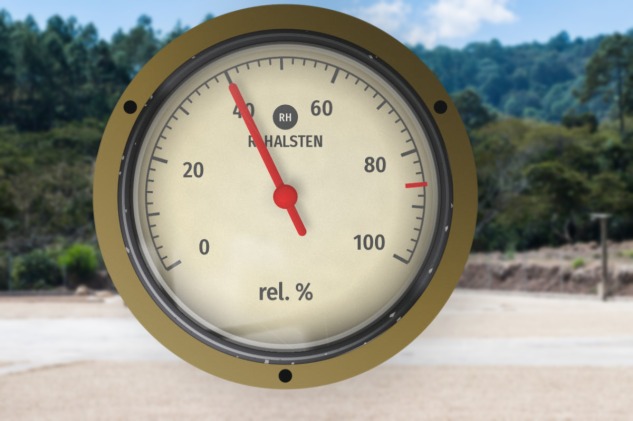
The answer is 40 %
